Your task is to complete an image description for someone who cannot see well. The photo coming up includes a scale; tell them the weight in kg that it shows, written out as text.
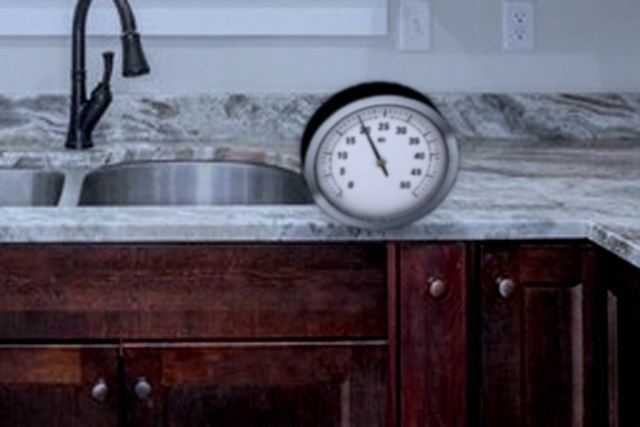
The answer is 20 kg
